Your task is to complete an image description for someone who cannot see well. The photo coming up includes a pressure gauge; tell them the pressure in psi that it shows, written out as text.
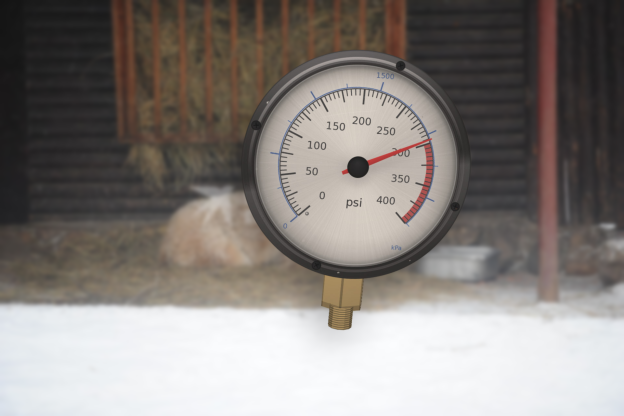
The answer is 295 psi
